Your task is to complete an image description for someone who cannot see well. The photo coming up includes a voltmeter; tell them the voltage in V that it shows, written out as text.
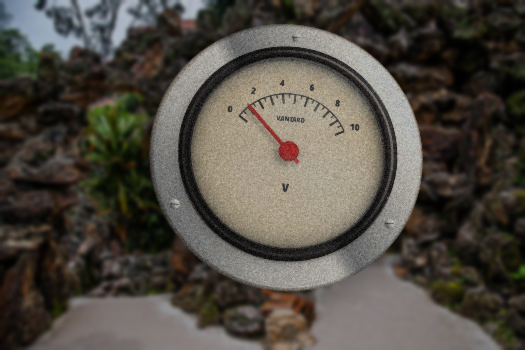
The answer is 1 V
